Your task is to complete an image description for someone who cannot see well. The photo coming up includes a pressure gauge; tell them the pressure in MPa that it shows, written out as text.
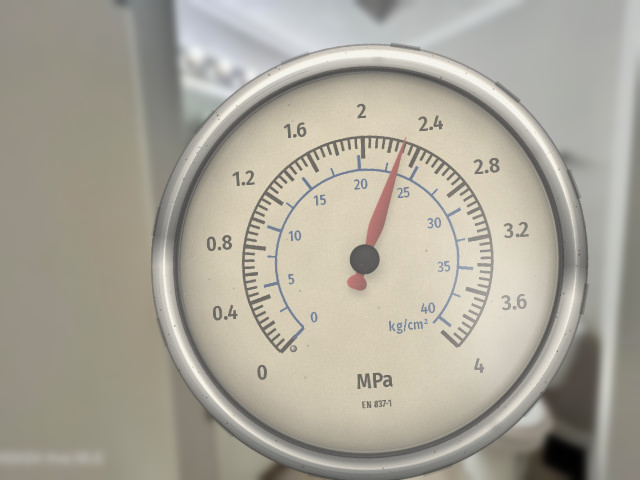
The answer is 2.3 MPa
